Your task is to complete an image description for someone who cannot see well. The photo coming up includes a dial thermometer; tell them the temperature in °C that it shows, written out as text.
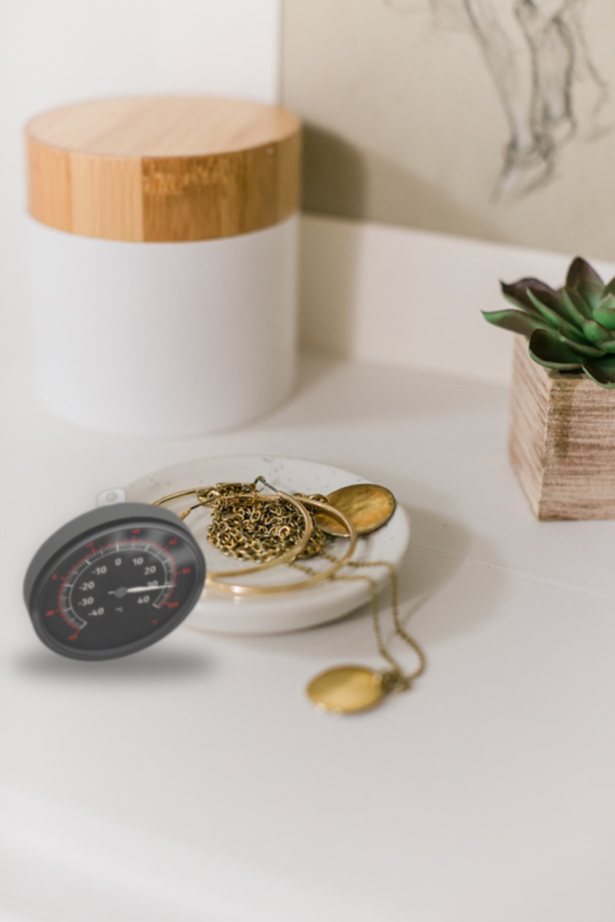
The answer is 30 °C
